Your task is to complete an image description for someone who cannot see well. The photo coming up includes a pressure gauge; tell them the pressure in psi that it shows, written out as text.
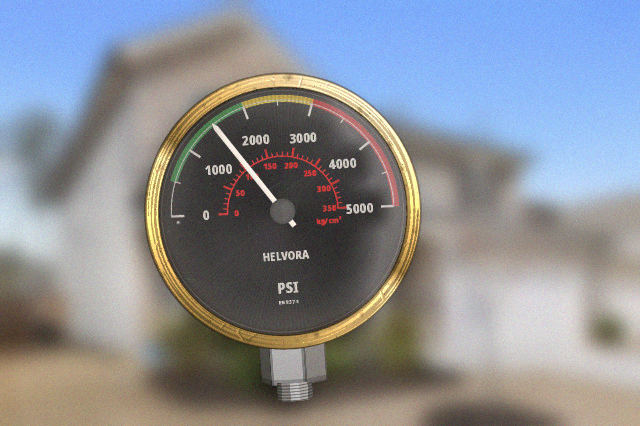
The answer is 1500 psi
